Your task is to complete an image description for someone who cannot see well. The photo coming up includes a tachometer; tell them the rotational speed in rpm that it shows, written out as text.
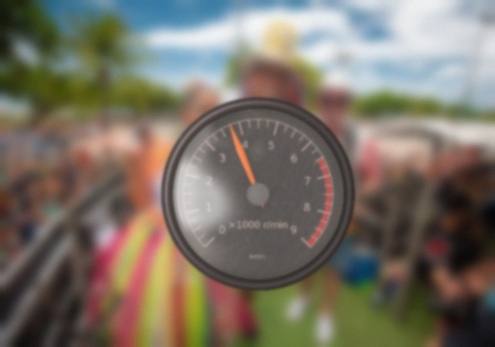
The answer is 3750 rpm
